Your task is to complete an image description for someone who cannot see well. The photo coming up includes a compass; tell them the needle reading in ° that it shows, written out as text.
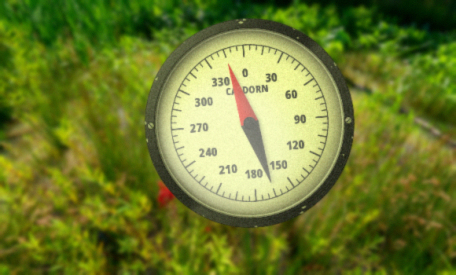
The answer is 345 °
